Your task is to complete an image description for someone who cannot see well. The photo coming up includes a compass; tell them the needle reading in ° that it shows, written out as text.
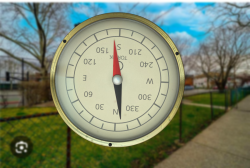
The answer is 172.5 °
